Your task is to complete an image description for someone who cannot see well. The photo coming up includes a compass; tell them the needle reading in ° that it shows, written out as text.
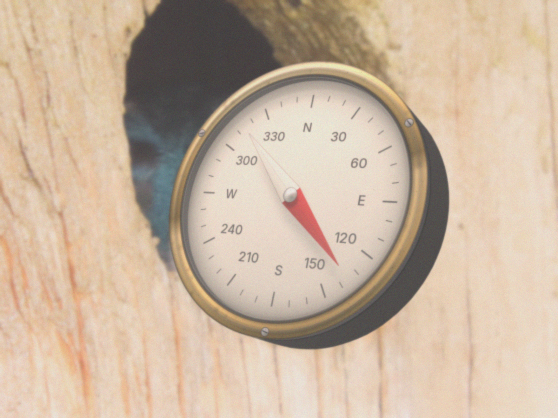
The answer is 135 °
